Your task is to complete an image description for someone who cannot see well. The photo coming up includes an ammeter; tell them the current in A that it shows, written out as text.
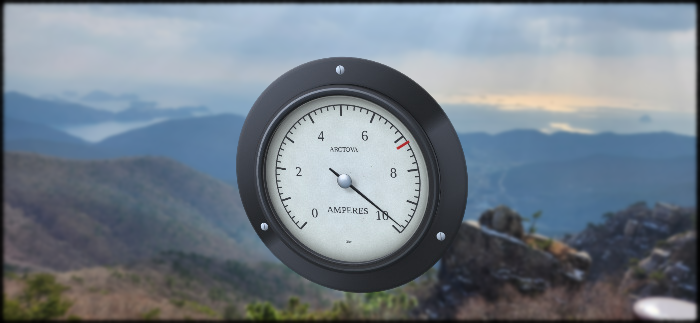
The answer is 9.8 A
